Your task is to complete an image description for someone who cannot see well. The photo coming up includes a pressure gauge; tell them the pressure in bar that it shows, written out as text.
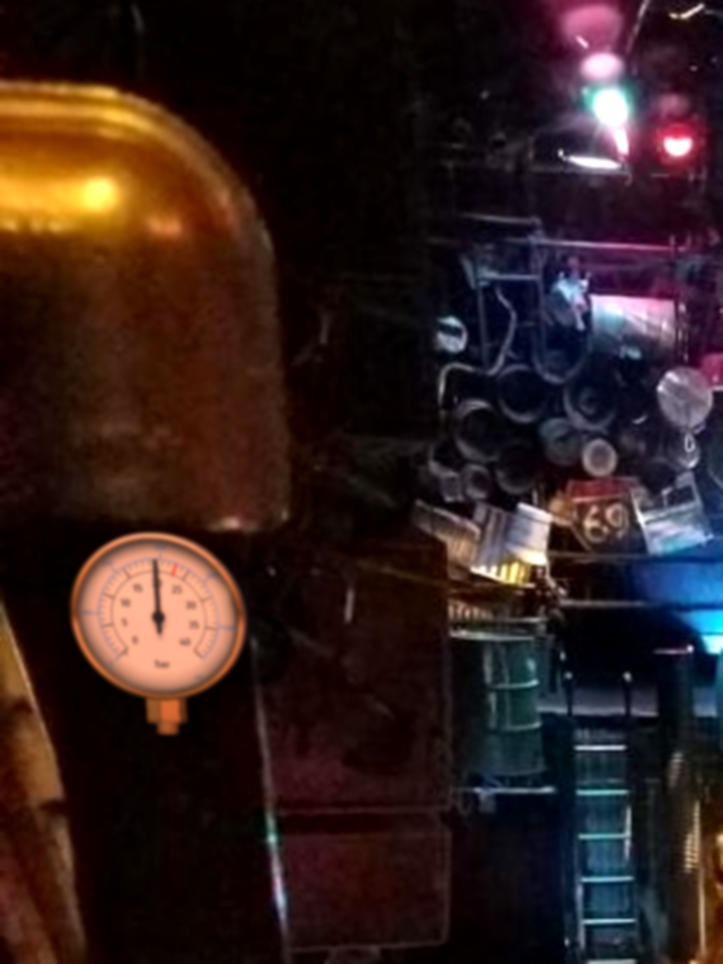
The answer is 20 bar
